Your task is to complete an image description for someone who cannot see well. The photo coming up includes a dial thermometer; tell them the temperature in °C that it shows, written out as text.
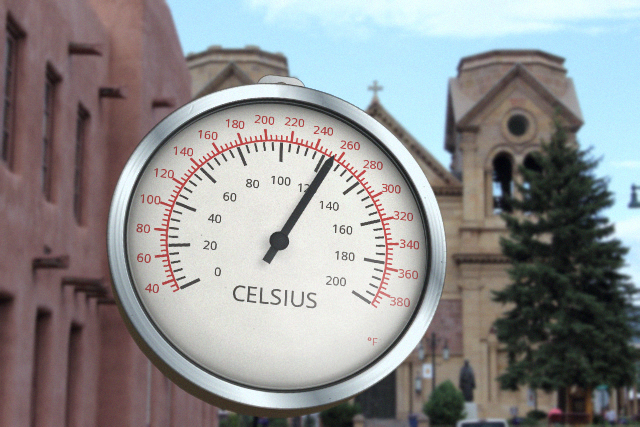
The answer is 124 °C
